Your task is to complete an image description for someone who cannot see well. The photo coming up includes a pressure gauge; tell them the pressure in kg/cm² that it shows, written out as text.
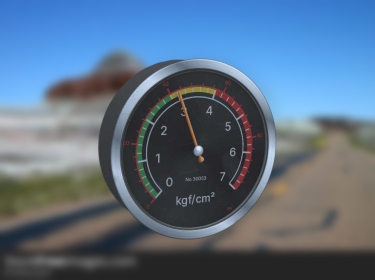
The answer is 3 kg/cm²
